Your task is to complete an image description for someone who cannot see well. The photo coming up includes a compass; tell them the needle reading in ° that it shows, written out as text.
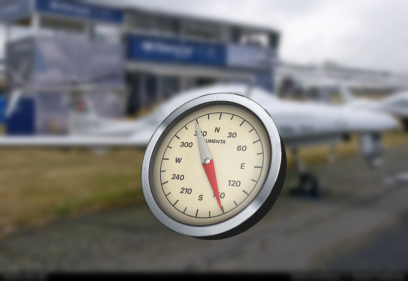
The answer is 150 °
